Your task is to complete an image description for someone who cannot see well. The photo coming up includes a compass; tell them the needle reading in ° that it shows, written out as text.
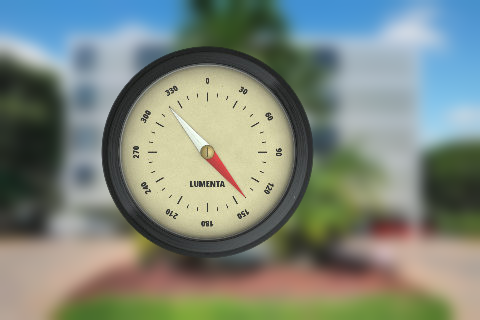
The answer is 140 °
